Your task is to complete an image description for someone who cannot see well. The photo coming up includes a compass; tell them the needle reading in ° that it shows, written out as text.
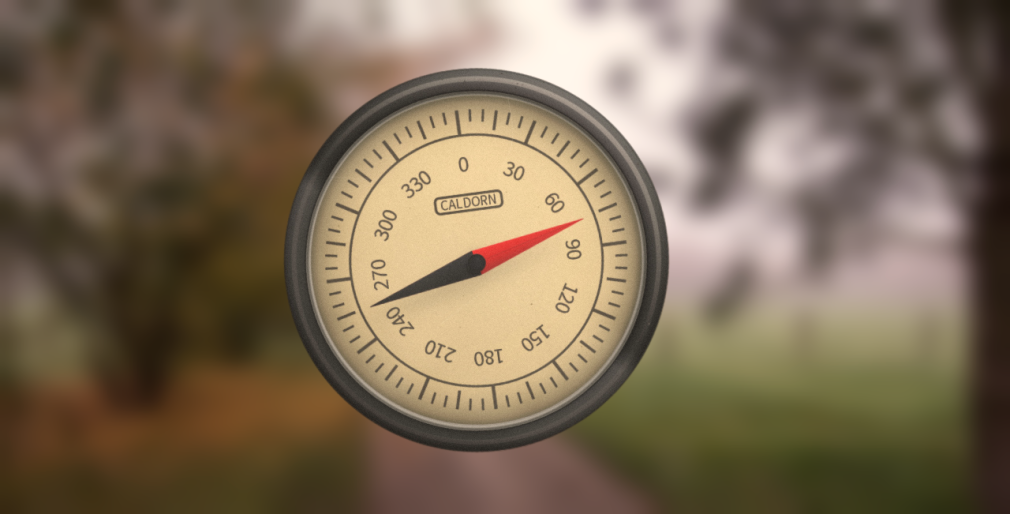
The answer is 75 °
